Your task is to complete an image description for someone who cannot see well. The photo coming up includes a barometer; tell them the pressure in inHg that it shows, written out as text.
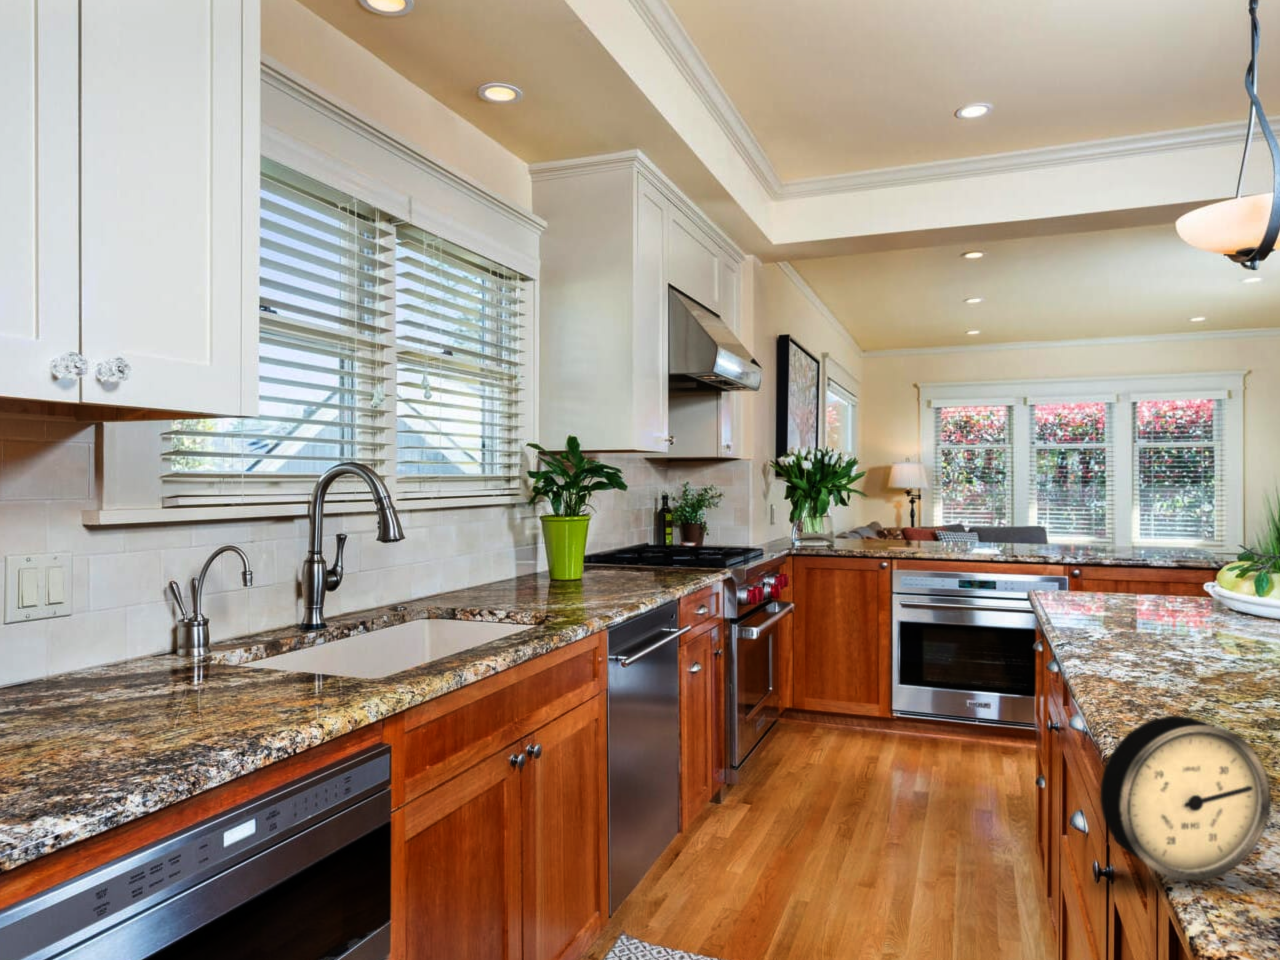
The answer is 30.3 inHg
